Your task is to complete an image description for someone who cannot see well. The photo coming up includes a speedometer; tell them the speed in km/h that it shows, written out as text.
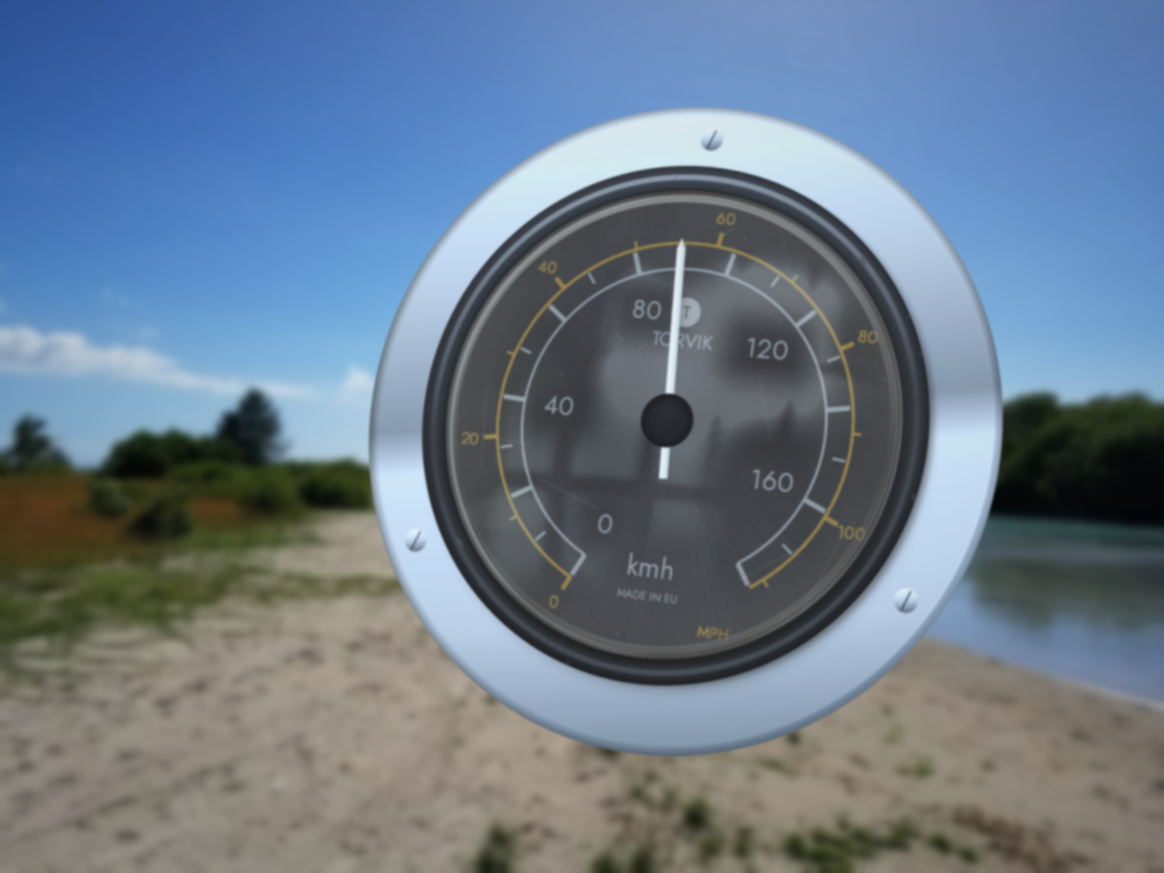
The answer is 90 km/h
